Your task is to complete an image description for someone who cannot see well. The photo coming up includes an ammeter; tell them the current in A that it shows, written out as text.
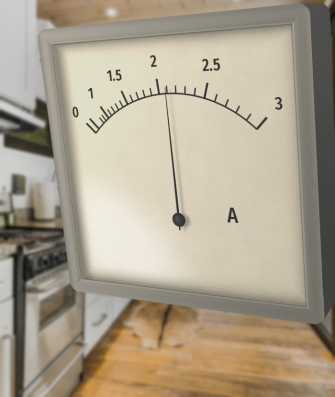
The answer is 2.1 A
